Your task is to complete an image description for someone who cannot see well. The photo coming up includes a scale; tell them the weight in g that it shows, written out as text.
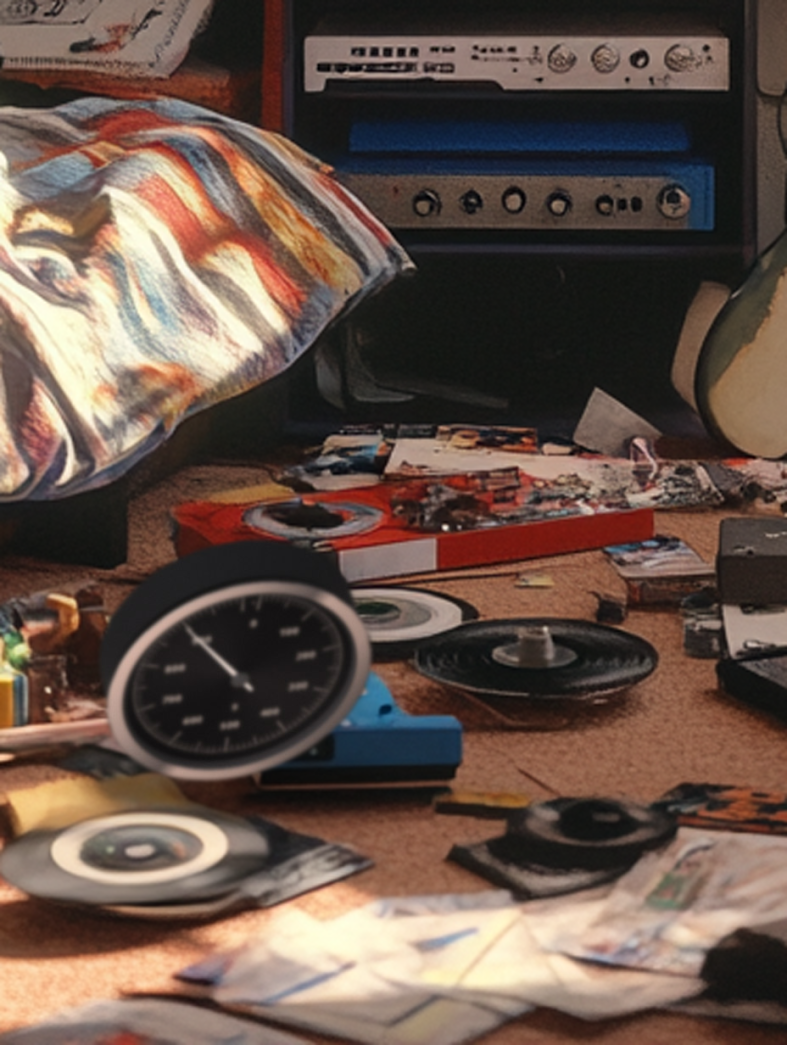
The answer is 900 g
